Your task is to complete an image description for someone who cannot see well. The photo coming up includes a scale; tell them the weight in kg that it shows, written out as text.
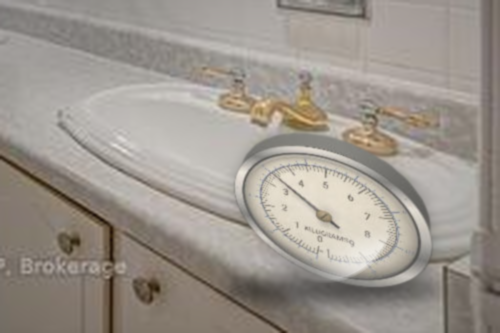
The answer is 3.5 kg
